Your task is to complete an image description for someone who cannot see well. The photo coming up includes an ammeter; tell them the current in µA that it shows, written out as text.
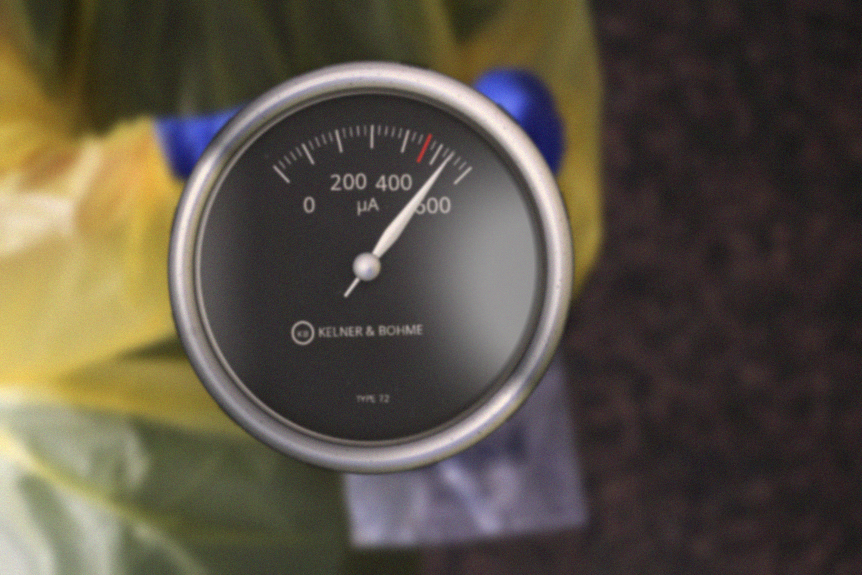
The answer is 540 µA
